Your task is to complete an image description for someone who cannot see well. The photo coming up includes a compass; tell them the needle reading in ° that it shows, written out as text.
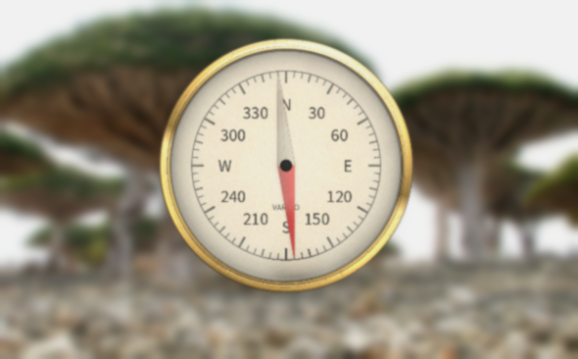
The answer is 175 °
